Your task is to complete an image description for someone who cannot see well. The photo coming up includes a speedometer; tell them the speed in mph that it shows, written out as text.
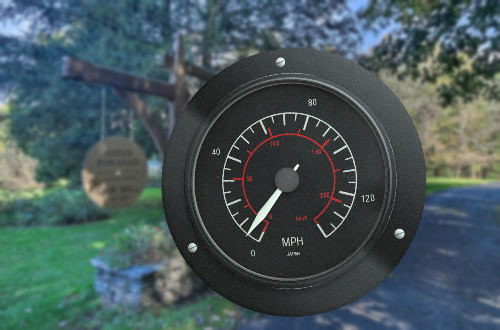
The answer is 5 mph
